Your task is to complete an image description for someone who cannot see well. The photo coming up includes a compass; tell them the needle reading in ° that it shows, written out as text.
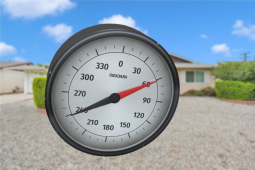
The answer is 60 °
